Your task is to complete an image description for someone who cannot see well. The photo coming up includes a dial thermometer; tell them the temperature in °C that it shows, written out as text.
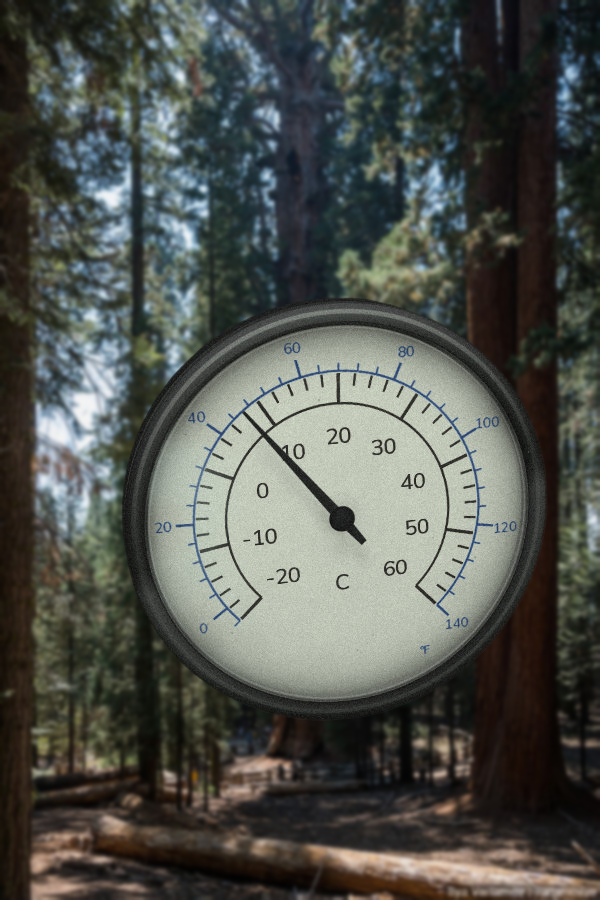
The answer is 8 °C
